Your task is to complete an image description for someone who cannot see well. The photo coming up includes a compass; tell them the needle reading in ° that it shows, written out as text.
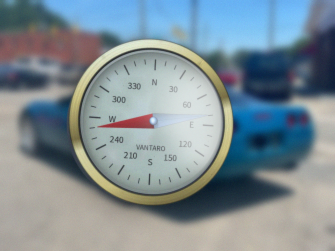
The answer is 260 °
